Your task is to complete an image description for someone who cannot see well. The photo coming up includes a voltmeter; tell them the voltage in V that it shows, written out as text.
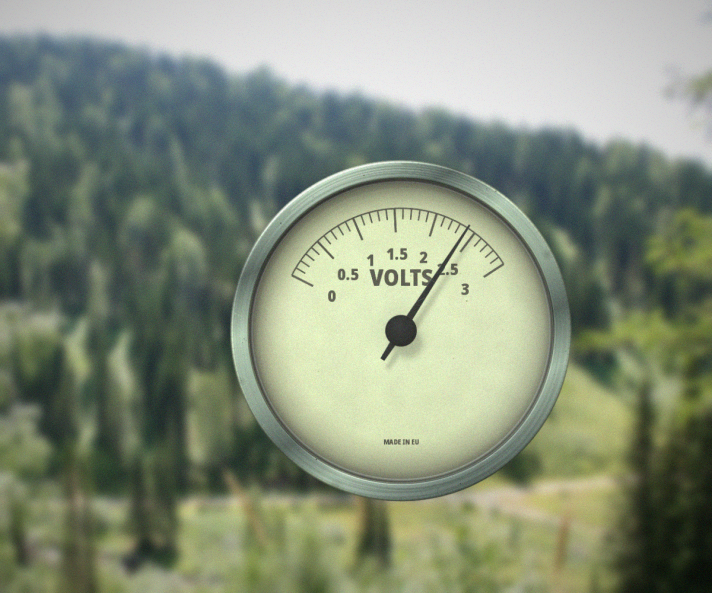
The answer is 2.4 V
